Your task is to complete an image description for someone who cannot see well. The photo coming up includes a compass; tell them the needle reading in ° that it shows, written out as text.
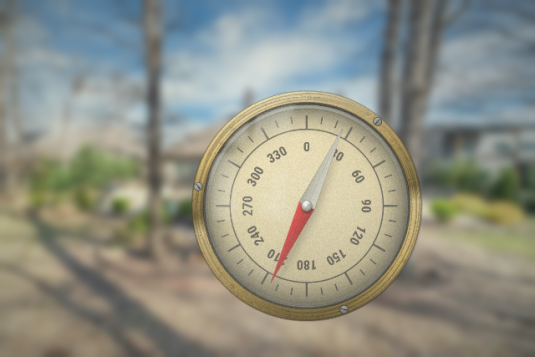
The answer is 205 °
